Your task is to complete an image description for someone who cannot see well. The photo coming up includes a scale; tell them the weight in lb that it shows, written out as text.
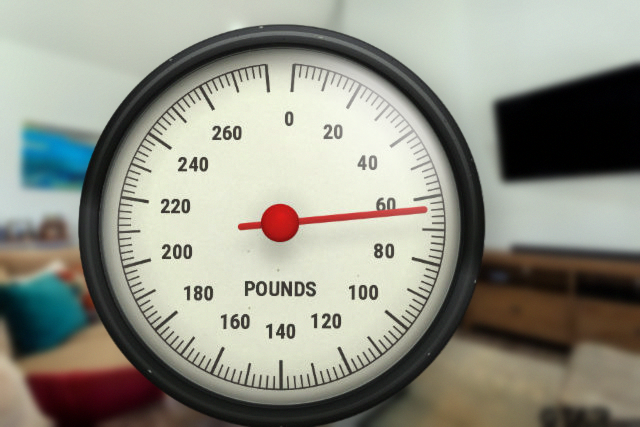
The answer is 64 lb
